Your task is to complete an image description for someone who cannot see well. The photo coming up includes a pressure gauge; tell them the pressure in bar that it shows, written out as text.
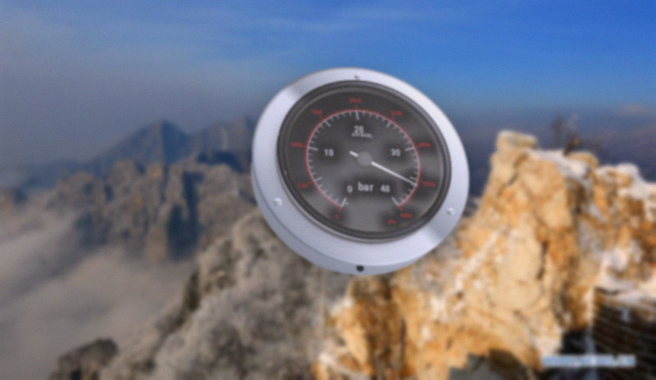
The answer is 36 bar
